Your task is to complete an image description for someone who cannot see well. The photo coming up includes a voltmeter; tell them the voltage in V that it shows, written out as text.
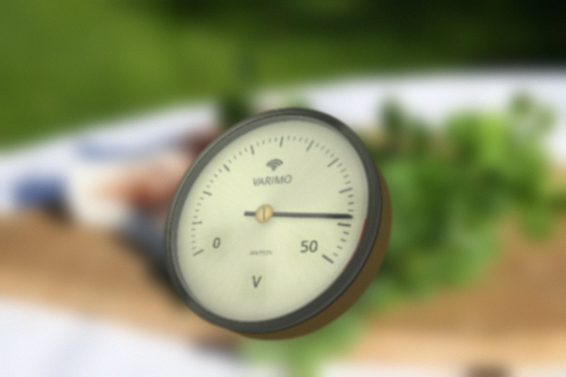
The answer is 44 V
